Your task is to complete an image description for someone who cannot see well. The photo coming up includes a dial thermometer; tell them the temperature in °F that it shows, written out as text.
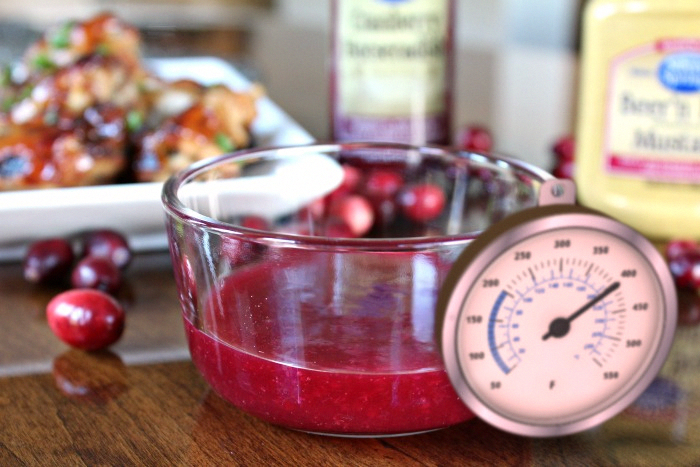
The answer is 400 °F
